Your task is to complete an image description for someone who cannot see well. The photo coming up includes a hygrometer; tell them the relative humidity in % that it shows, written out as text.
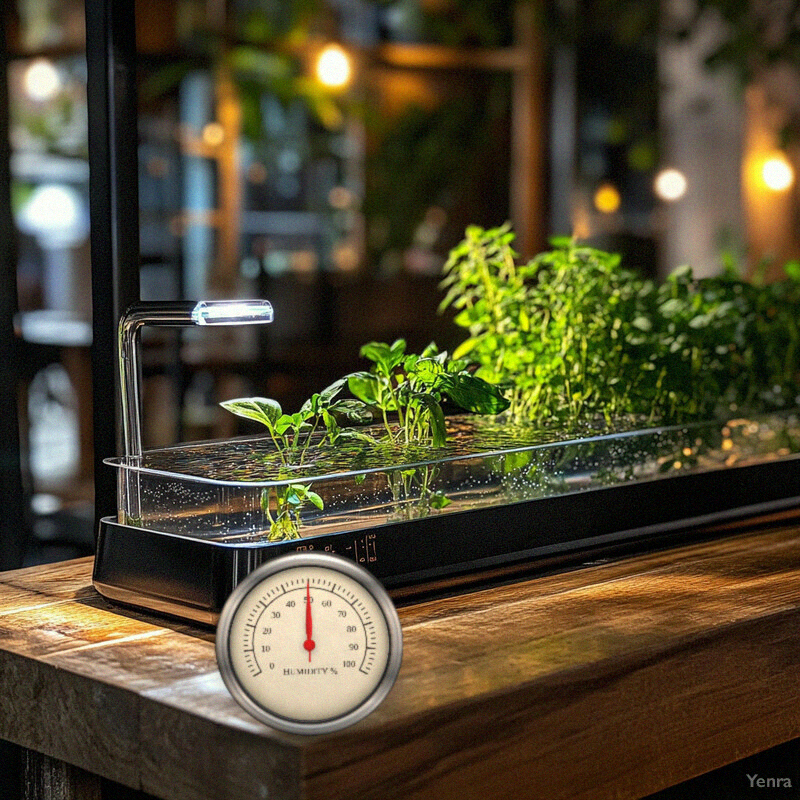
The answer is 50 %
